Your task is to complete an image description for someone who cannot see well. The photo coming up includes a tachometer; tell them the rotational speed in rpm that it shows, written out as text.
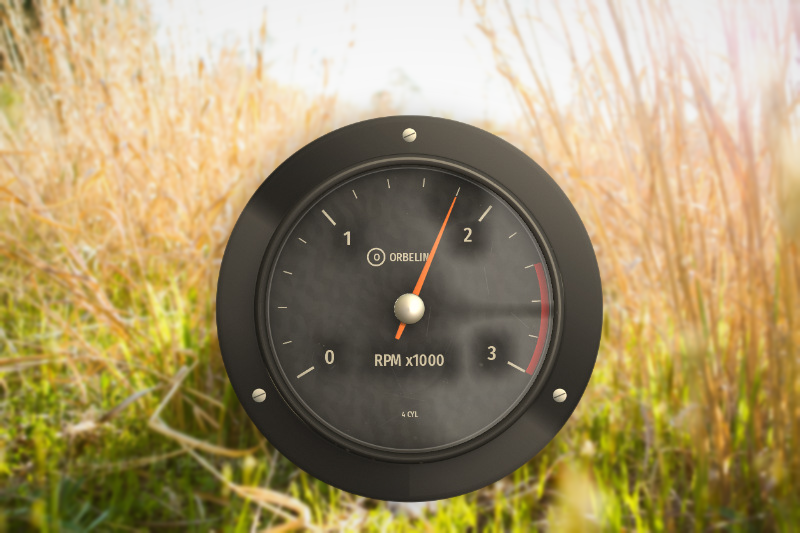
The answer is 1800 rpm
